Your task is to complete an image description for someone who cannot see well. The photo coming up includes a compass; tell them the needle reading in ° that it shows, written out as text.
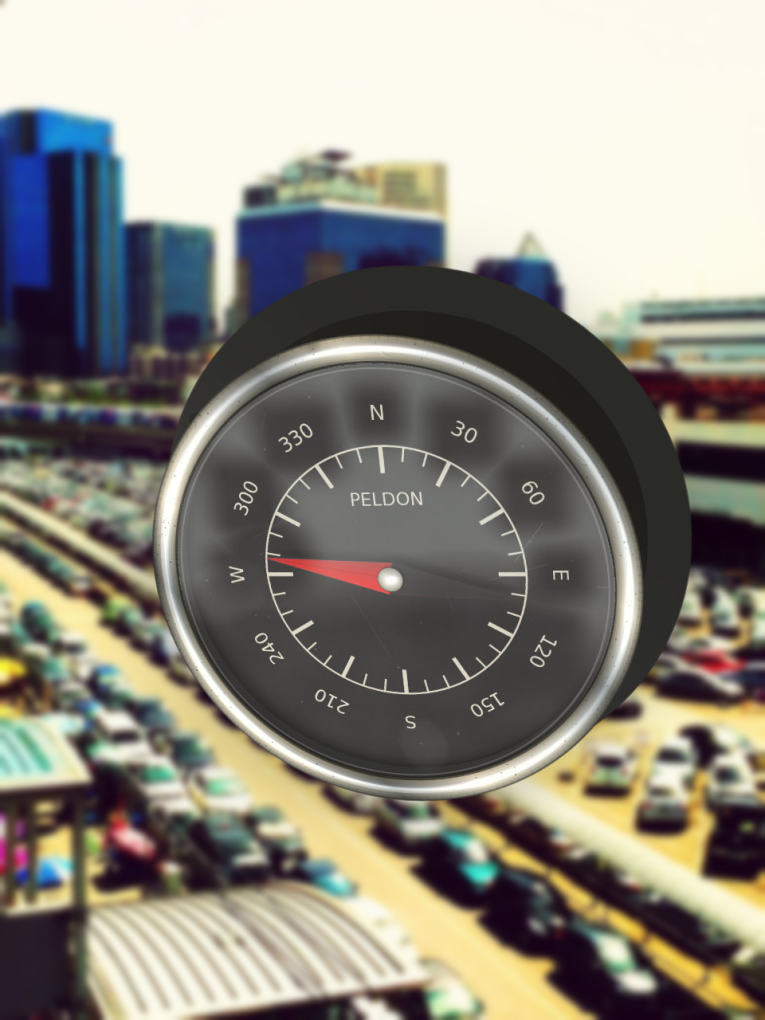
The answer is 280 °
